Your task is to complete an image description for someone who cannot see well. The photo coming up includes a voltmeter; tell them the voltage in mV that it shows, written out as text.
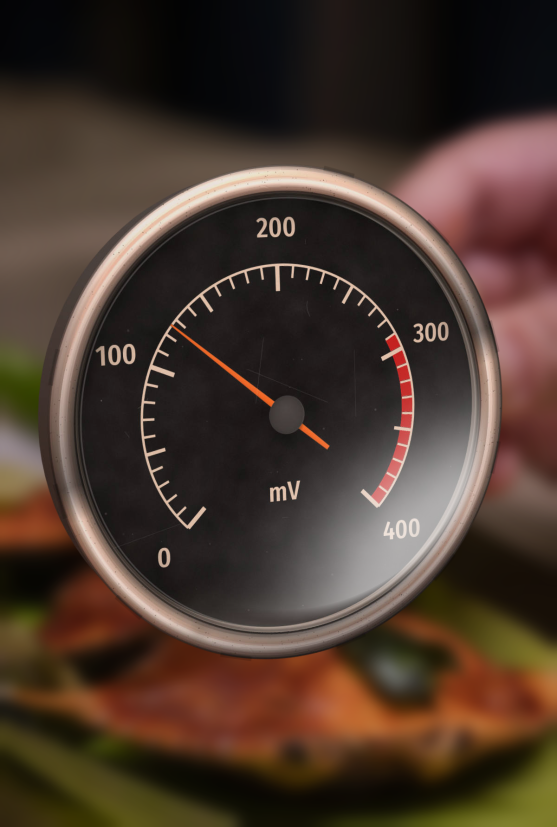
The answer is 125 mV
